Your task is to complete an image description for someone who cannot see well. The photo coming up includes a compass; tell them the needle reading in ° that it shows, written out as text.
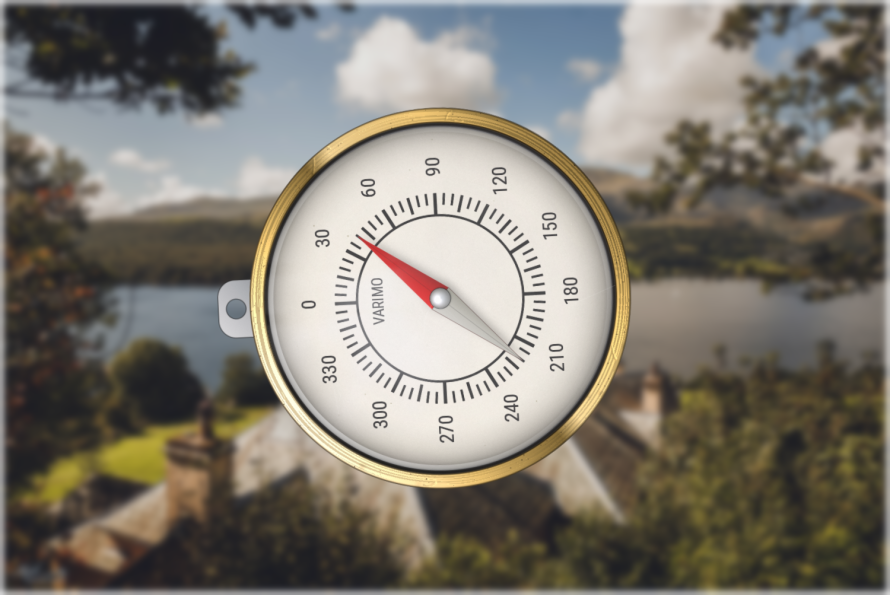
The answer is 40 °
